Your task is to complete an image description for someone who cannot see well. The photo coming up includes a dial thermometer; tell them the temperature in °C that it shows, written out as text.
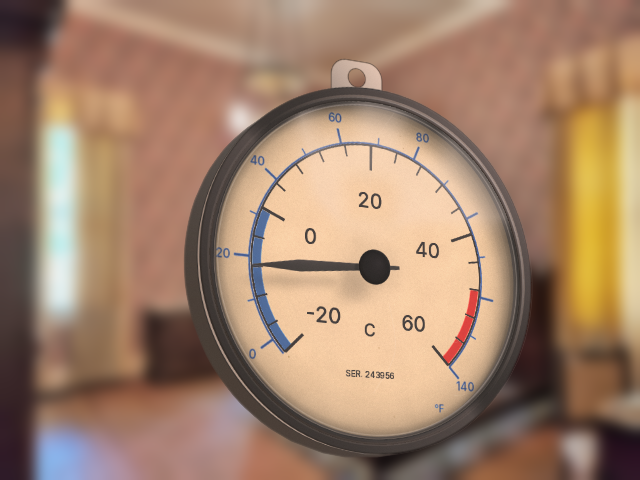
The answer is -8 °C
